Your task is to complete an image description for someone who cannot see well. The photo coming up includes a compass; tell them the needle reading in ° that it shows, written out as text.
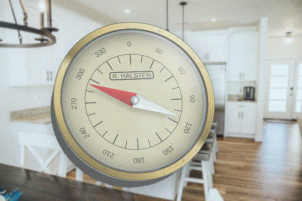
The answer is 292.5 °
